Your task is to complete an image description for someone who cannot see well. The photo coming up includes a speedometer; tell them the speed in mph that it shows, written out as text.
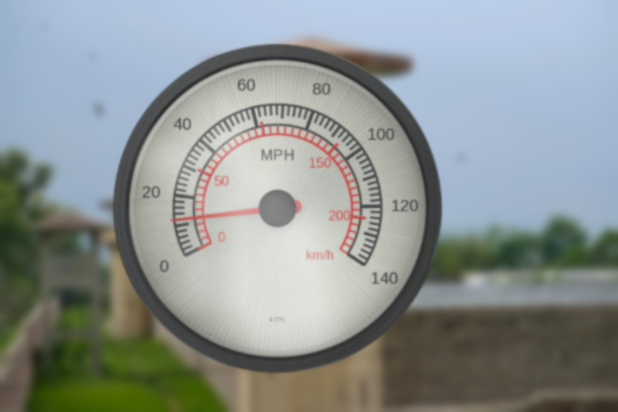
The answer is 12 mph
